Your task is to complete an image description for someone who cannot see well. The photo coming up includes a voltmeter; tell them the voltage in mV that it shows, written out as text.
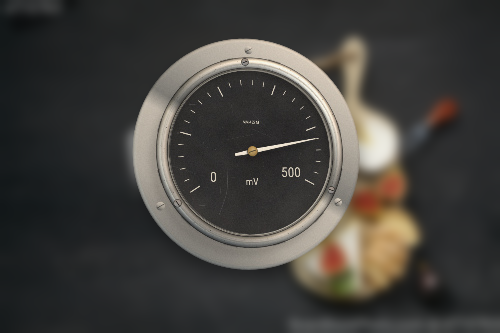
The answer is 420 mV
